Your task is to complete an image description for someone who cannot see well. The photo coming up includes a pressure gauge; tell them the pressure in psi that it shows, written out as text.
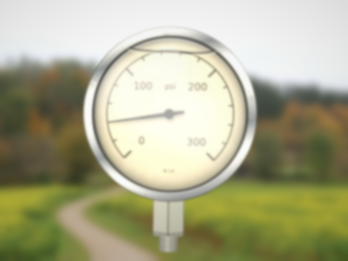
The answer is 40 psi
